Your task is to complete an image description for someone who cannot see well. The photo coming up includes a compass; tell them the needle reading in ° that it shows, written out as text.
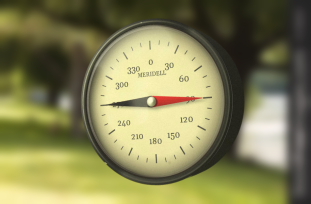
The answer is 90 °
